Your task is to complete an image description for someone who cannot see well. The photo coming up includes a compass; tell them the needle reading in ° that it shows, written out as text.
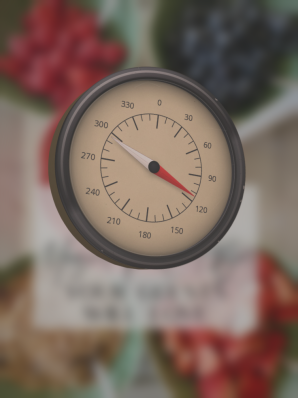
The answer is 115 °
